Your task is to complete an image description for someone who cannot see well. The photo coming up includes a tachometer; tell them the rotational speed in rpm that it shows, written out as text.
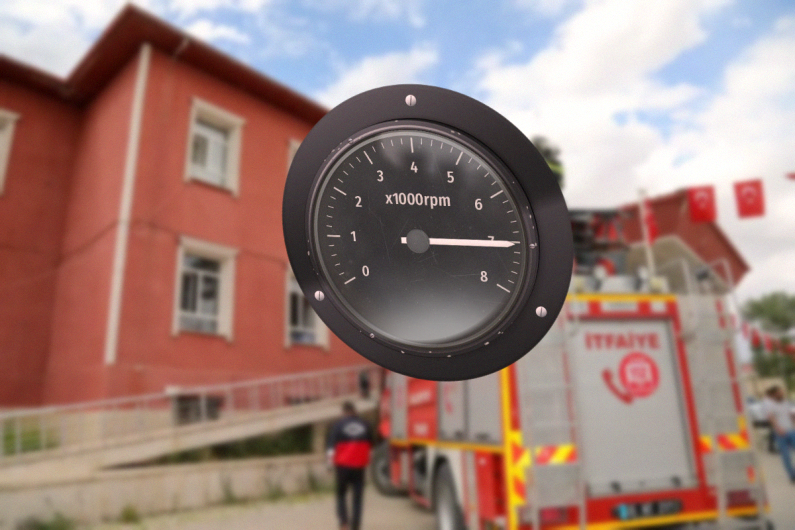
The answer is 7000 rpm
